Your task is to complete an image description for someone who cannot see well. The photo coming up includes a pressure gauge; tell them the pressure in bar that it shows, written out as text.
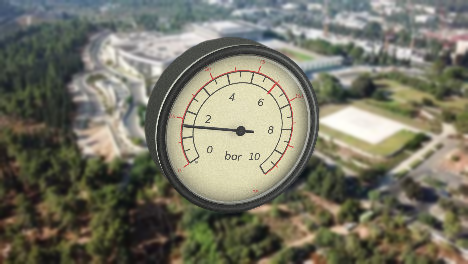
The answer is 1.5 bar
